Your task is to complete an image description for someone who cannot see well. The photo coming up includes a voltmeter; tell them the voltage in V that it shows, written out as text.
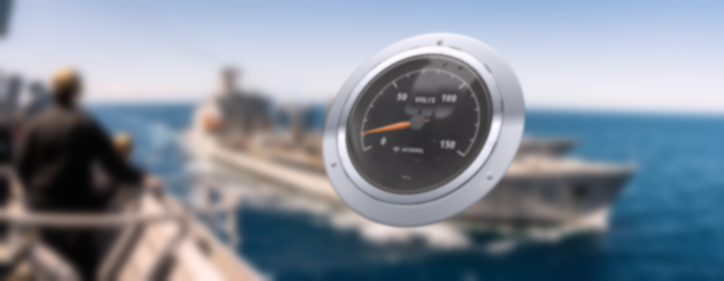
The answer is 10 V
